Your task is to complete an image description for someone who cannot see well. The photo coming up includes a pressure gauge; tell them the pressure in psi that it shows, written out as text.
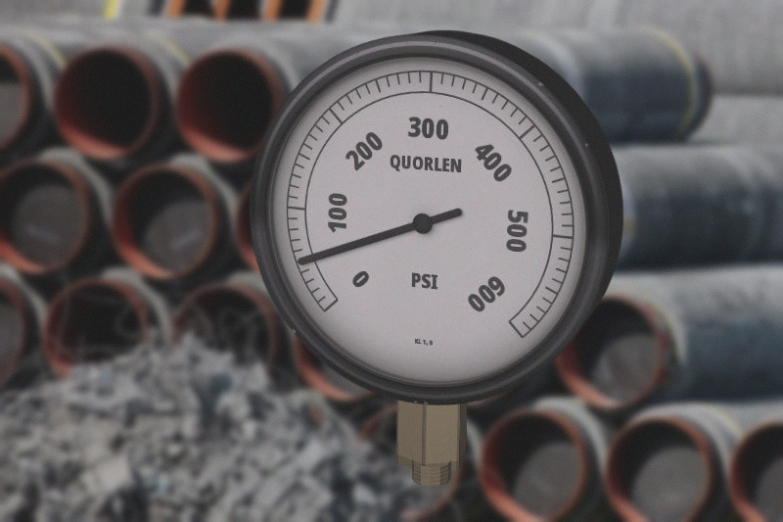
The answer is 50 psi
